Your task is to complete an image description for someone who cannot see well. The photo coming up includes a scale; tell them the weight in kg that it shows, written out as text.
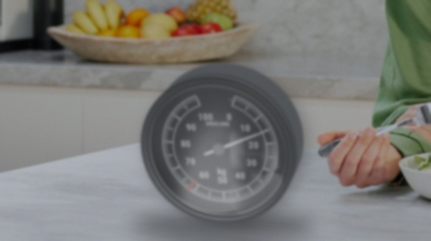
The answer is 15 kg
